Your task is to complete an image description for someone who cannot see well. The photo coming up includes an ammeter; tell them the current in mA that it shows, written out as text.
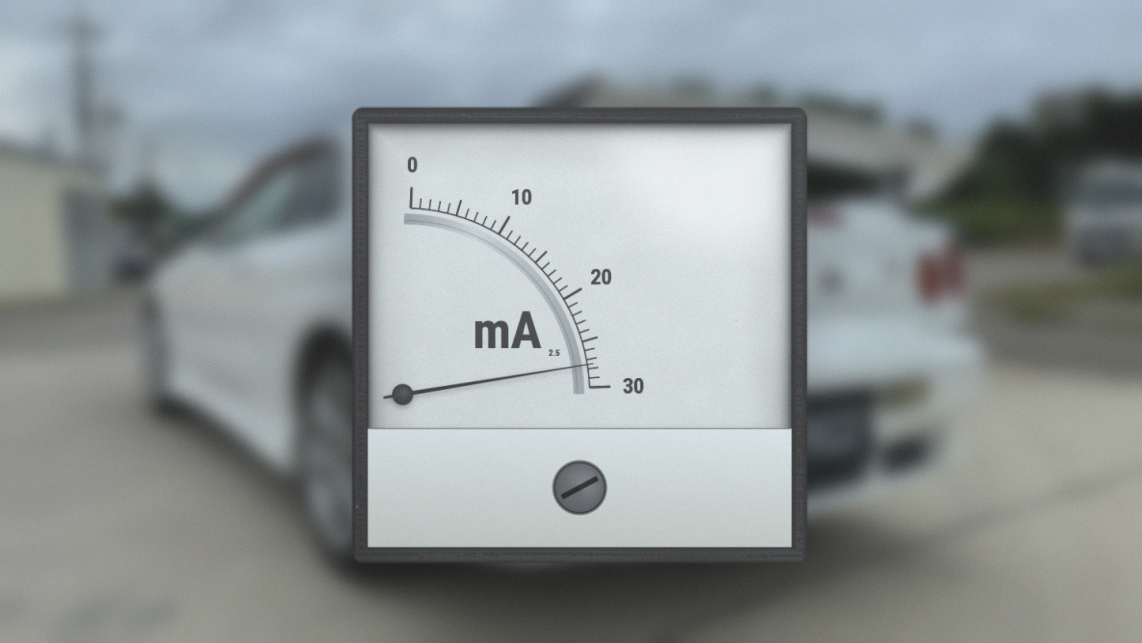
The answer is 27.5 mA
